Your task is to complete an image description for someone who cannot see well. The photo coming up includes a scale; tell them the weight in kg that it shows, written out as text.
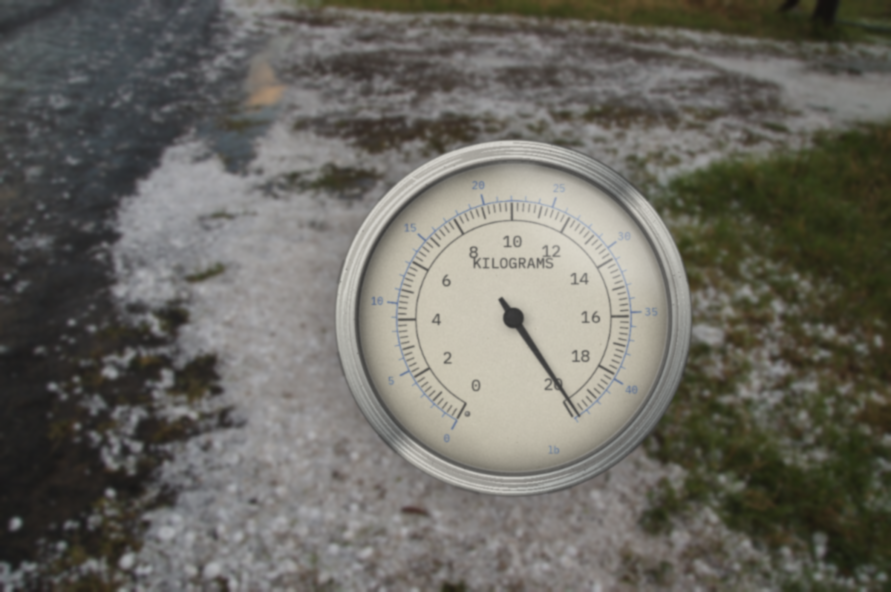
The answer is 19.8 kg
